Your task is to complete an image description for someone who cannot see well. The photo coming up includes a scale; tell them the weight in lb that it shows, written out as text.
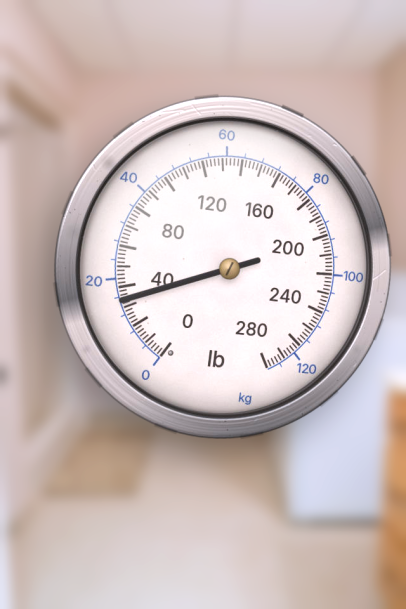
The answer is 34 lb
